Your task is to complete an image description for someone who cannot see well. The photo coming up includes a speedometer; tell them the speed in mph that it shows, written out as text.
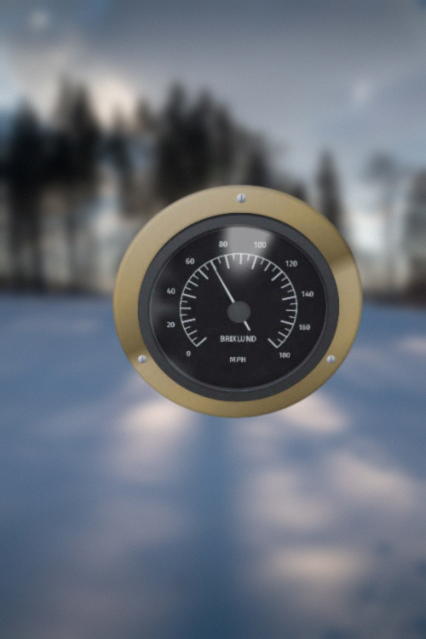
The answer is 70 mph
